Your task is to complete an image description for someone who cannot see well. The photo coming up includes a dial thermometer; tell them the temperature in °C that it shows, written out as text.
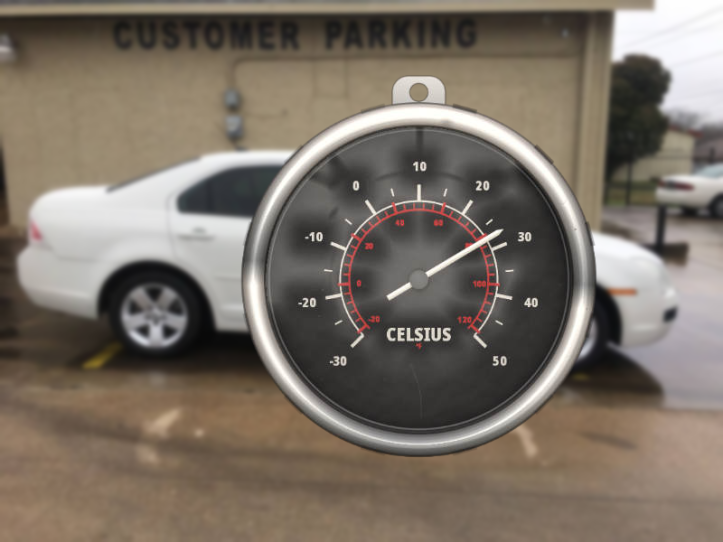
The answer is 27.5 °C
